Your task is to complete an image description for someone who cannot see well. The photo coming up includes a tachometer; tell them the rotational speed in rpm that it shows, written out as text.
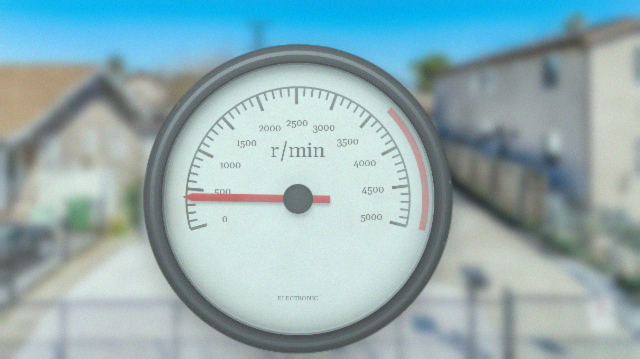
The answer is 400 rpm
